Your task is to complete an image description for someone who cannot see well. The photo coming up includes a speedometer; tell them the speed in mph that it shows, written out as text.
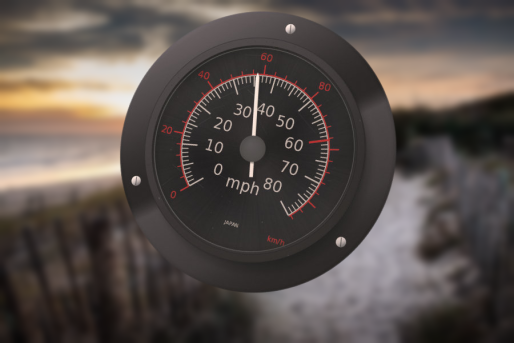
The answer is 36 mph
